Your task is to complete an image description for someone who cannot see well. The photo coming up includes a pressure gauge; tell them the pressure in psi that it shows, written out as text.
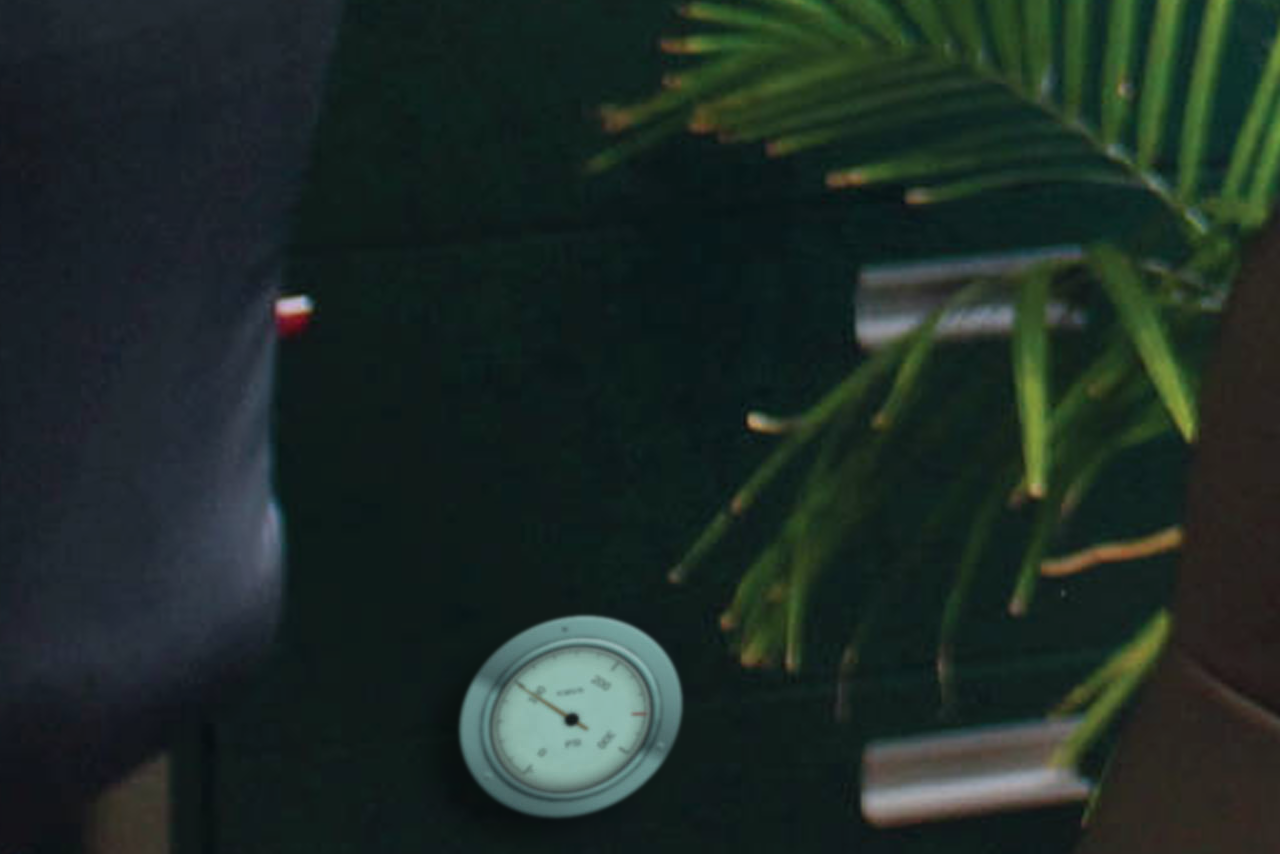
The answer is 100 psi
